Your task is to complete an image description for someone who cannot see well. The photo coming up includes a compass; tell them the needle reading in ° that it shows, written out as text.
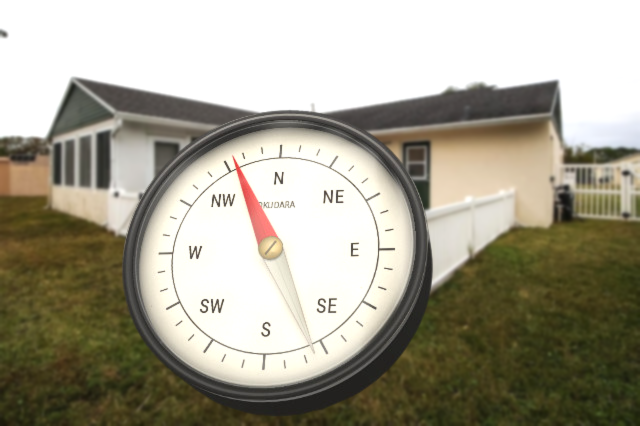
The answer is 335 °
